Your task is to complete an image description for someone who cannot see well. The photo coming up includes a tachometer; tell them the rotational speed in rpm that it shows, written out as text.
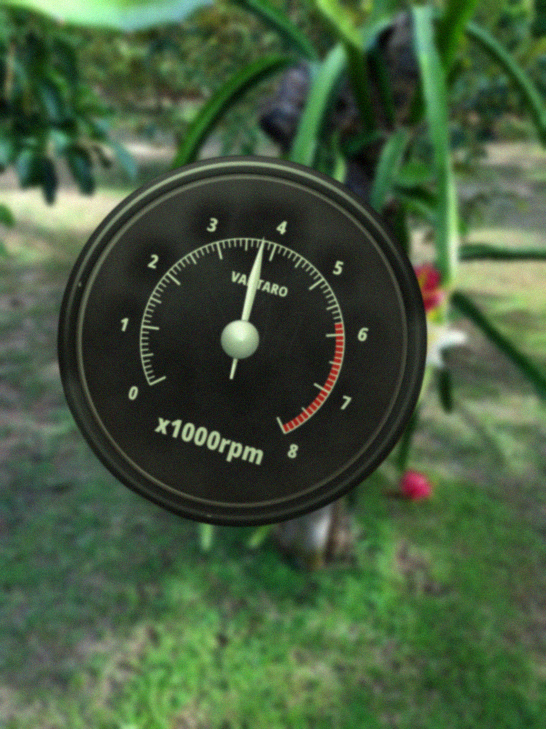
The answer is 3800 rpm
